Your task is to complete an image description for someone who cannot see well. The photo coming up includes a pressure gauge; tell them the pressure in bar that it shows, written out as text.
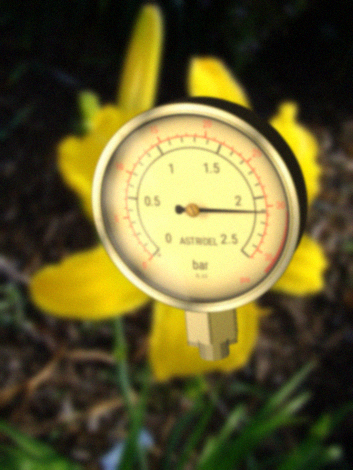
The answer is 2.1 bar
